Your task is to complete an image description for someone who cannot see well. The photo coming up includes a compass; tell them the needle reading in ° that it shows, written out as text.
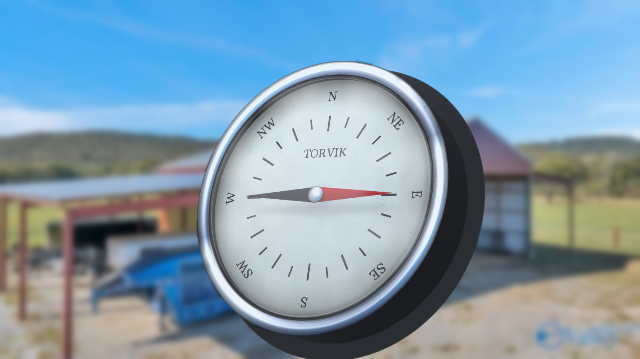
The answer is 90 °
